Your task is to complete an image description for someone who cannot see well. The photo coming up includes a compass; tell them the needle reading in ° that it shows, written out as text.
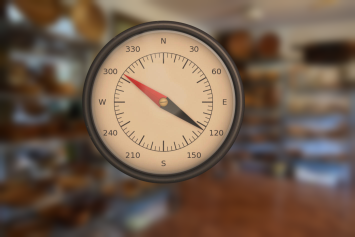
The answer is 305 °
